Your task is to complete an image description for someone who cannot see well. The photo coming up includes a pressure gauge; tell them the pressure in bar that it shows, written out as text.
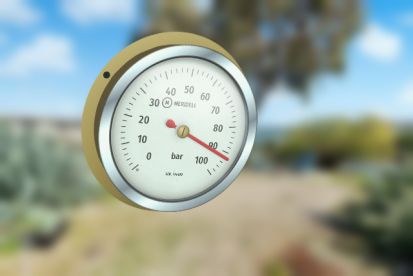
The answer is 92 bar
